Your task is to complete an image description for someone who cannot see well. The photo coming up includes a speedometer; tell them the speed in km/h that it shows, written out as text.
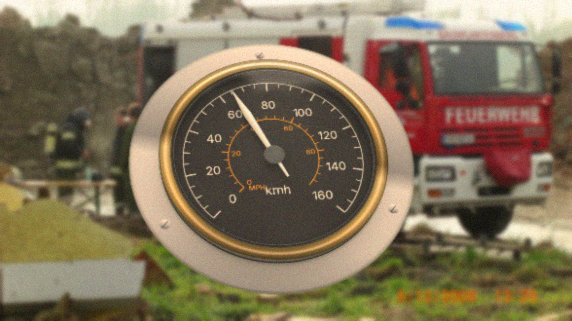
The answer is 65 km/h
